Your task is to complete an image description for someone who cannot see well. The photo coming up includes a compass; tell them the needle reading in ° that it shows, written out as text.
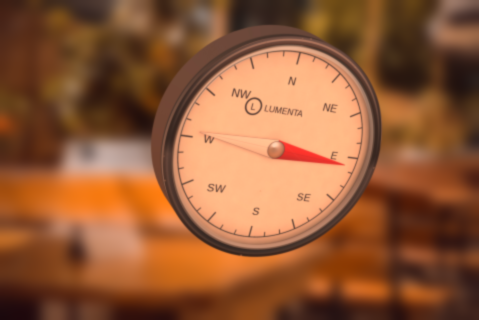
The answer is 95 °
